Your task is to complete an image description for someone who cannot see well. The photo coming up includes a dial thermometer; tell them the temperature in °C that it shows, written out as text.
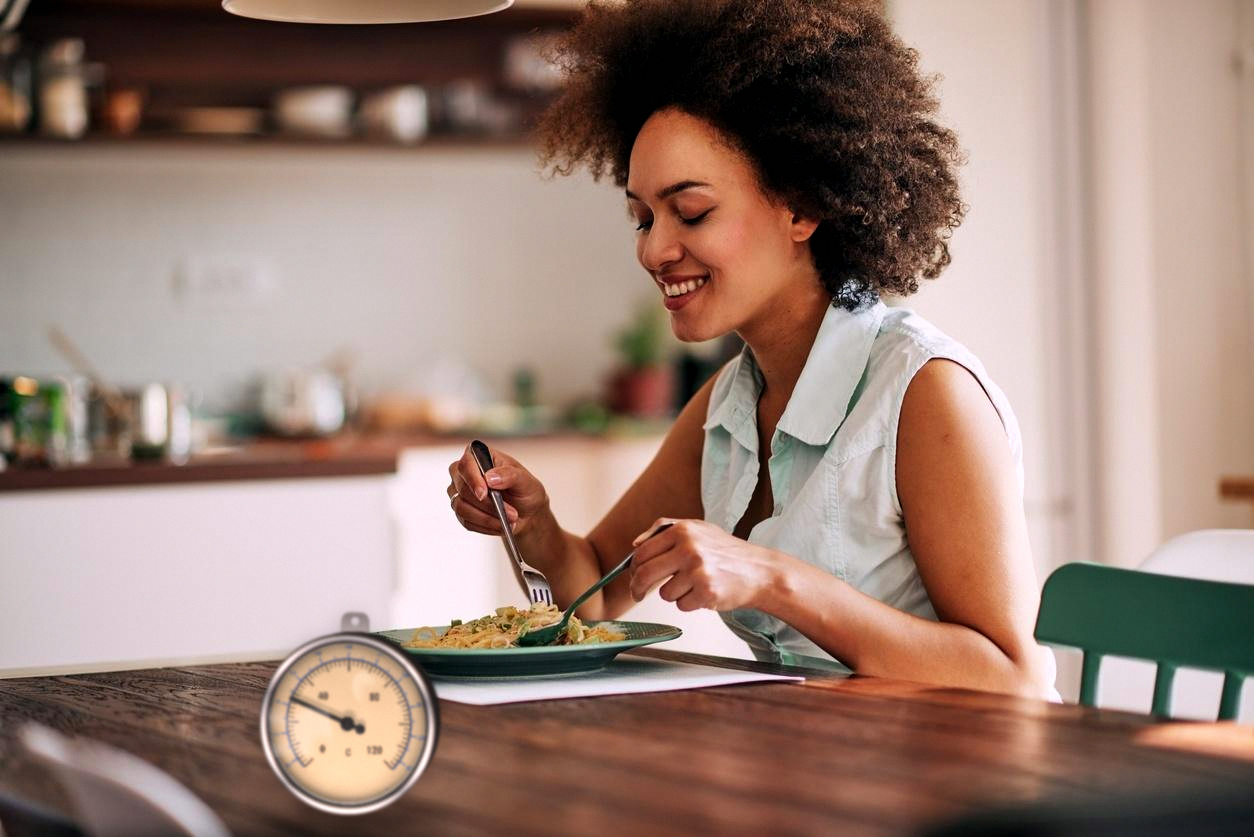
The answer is 30 °C
